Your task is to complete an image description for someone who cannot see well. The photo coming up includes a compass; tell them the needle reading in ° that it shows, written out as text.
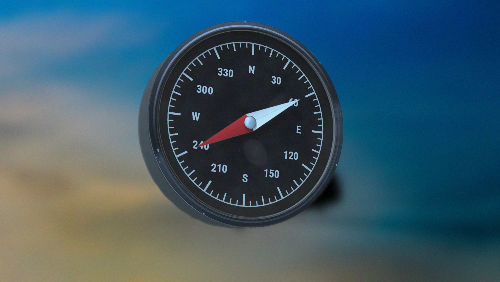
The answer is 240 °
